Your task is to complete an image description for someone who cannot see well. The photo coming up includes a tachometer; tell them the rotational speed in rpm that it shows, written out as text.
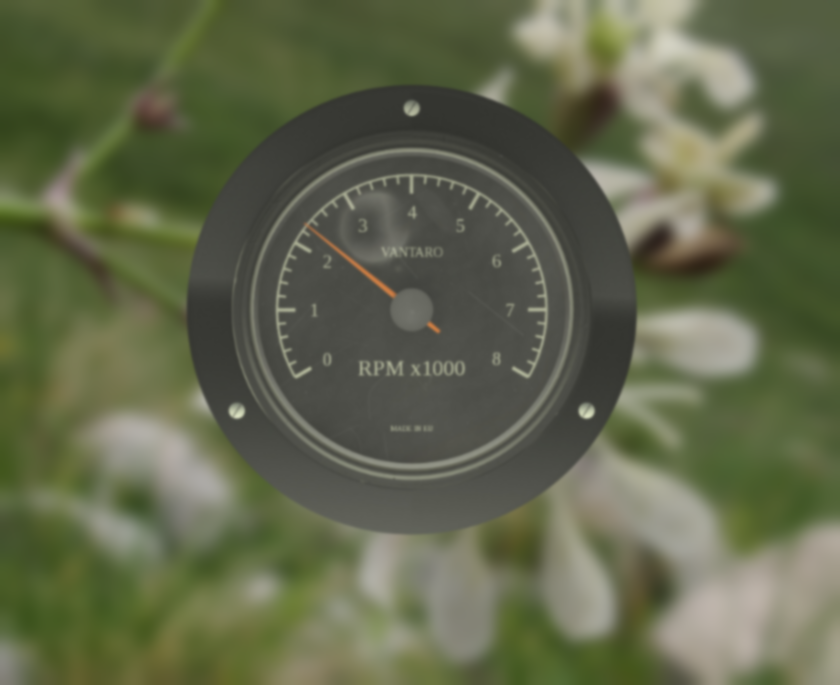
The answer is 2300 rpm
